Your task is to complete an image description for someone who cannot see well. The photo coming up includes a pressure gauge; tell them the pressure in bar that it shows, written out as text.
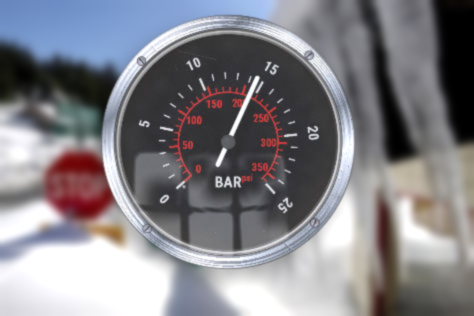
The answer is 14.5 bar
